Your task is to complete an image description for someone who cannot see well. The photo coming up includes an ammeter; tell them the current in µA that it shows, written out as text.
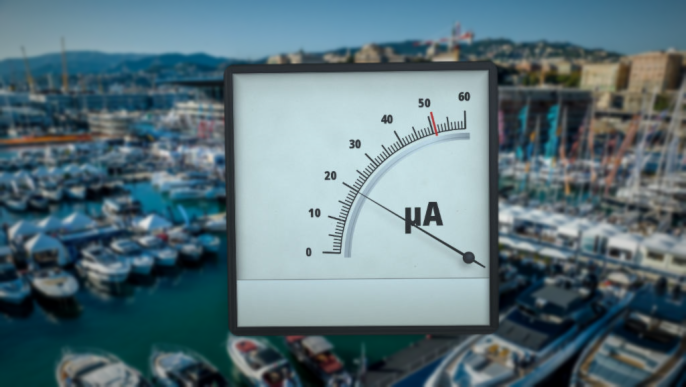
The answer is 20 µA
